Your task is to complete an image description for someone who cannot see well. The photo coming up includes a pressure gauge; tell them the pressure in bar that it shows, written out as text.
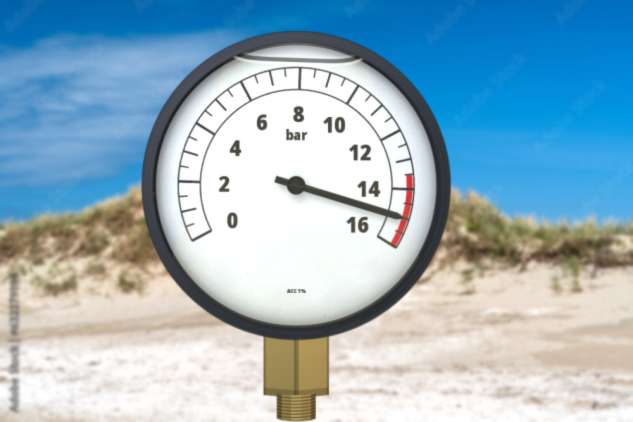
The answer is 15 bar
